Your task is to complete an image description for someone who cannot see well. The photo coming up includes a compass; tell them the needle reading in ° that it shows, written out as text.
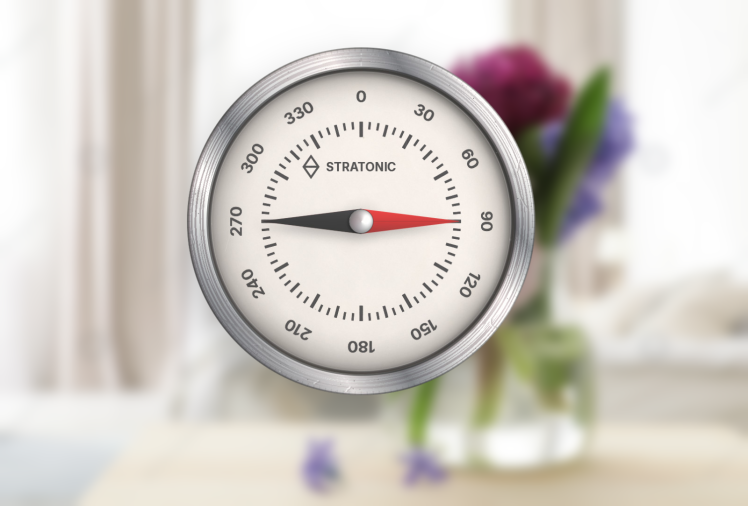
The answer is 90 °
